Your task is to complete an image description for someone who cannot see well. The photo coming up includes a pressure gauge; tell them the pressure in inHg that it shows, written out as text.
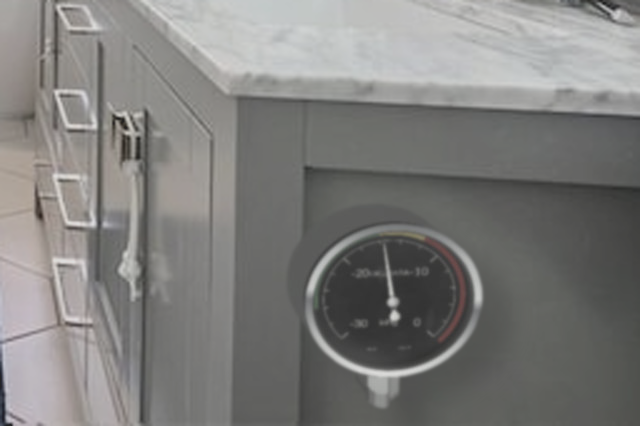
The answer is -16 inHg
